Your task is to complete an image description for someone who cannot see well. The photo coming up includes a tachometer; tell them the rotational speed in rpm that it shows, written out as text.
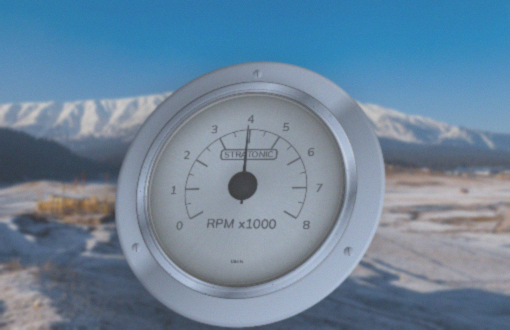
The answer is 4000 rpm
